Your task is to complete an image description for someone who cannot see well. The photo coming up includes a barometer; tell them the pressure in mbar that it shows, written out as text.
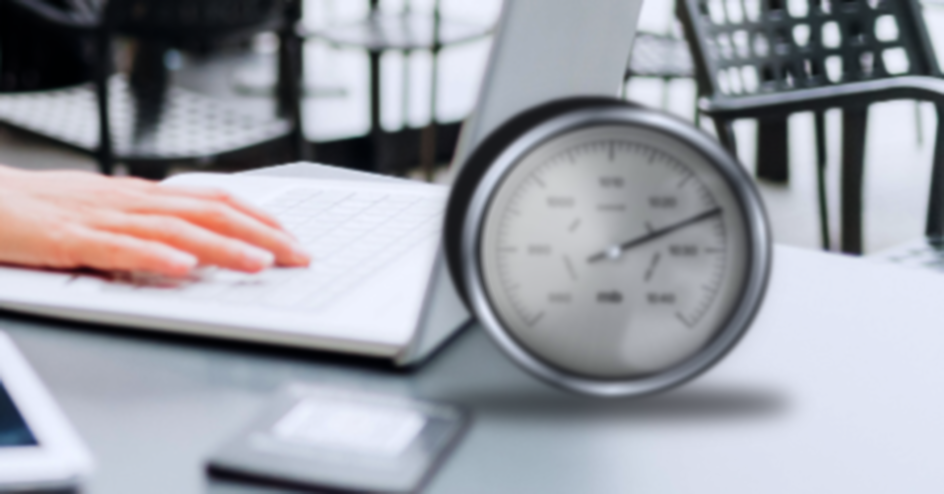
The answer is 1025 mbar
